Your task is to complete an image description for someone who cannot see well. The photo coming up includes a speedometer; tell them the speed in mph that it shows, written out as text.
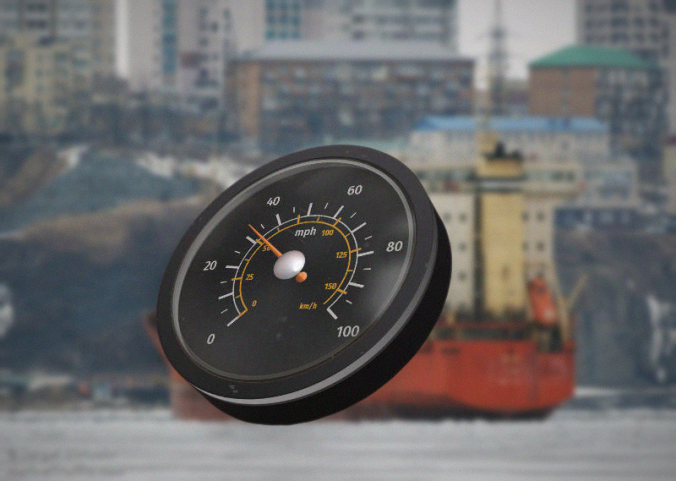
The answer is 32.5 mph
